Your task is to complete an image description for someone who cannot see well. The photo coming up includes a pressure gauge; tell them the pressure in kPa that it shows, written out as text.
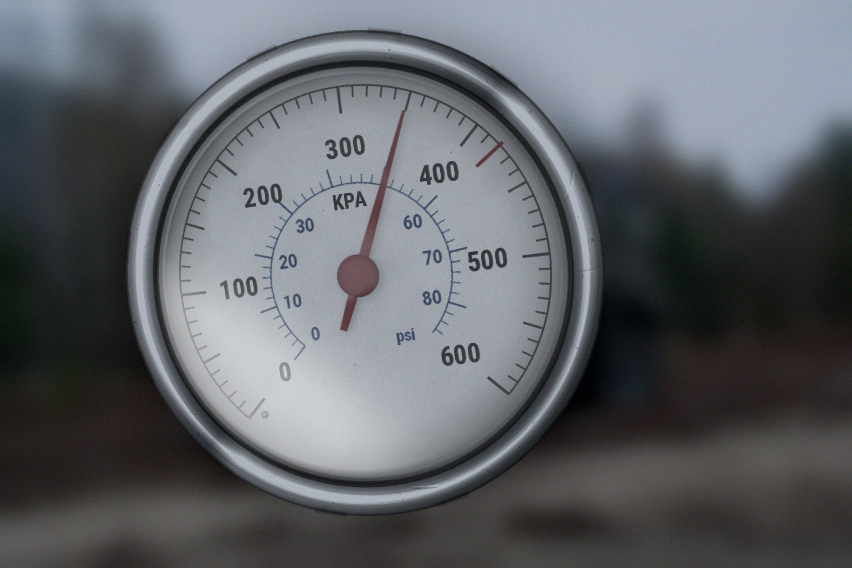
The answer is 350 kPa
